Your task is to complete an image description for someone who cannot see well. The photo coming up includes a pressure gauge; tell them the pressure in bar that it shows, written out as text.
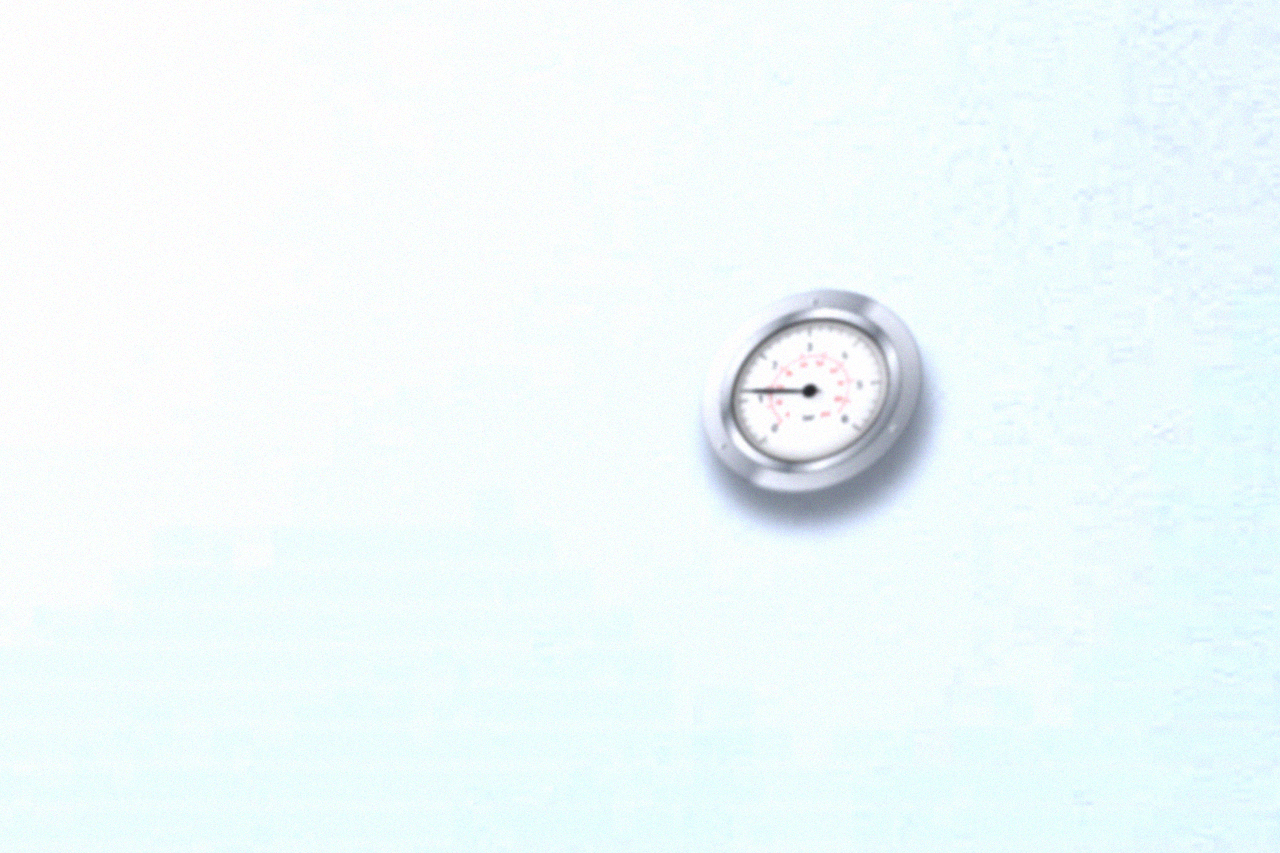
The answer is 1.2 bar
